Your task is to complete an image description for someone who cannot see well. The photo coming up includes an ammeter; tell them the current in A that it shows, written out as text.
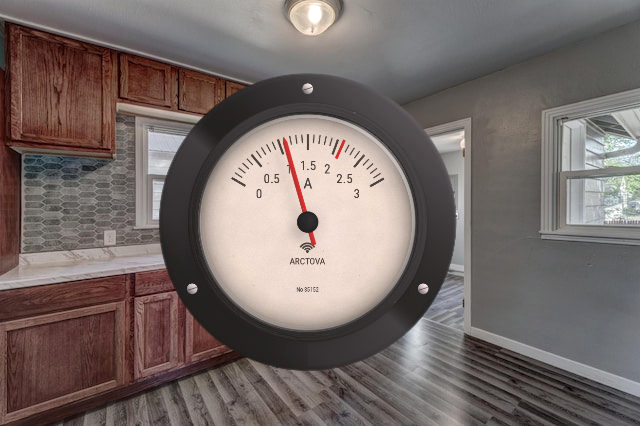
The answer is 1.1 A
